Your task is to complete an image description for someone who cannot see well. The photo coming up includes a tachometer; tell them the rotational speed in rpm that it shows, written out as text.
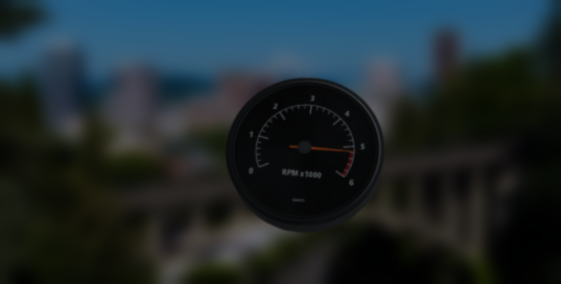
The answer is 5200 rpm
